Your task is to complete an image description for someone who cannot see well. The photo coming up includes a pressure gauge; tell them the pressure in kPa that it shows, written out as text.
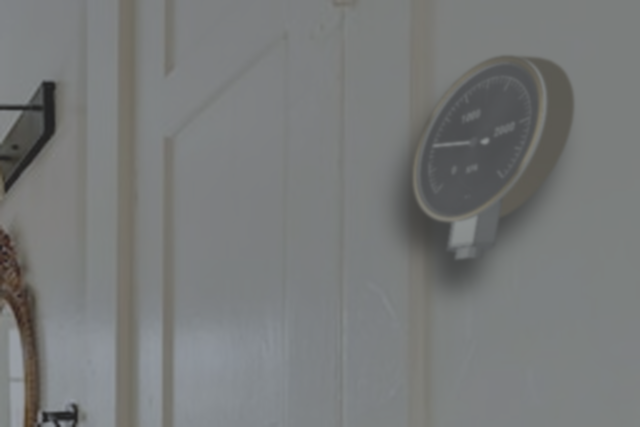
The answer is 500 kPa
